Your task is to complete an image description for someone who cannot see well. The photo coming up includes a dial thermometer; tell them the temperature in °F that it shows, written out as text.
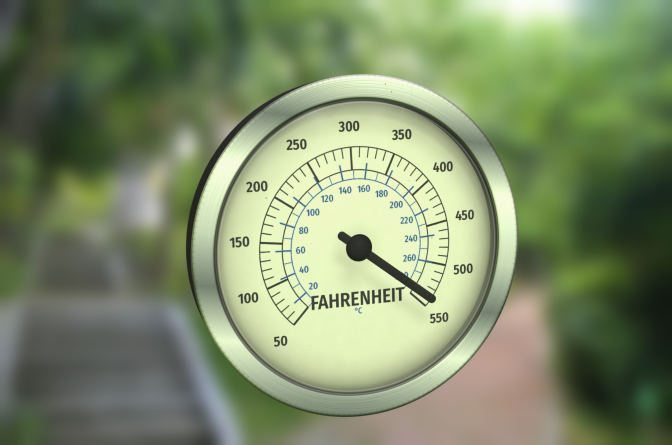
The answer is 540 °F
